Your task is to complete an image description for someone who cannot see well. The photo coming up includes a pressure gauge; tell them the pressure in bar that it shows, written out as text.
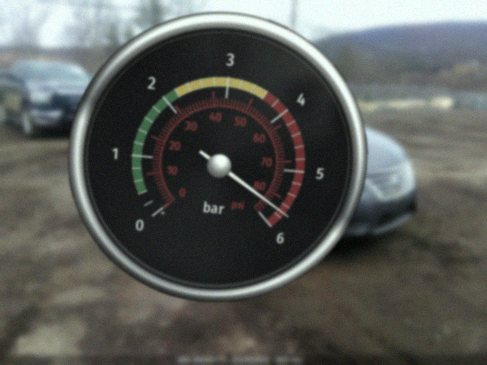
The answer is 5.7 bar
